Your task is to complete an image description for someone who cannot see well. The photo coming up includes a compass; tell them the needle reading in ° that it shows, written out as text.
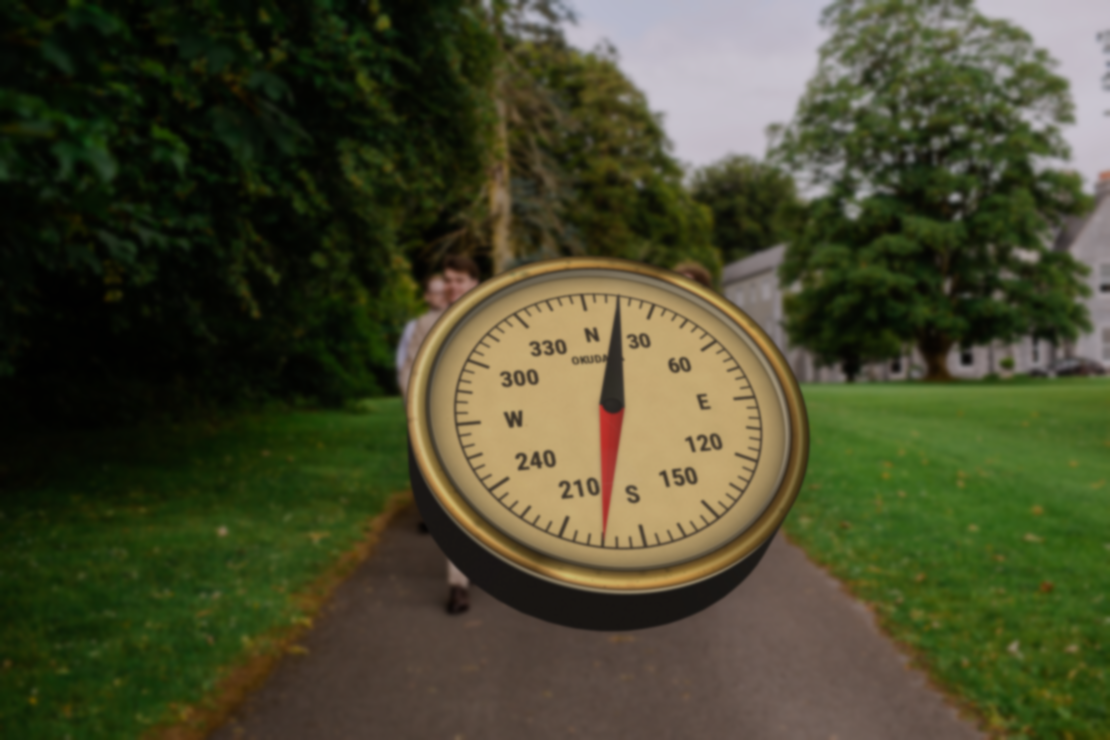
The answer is 195 °
